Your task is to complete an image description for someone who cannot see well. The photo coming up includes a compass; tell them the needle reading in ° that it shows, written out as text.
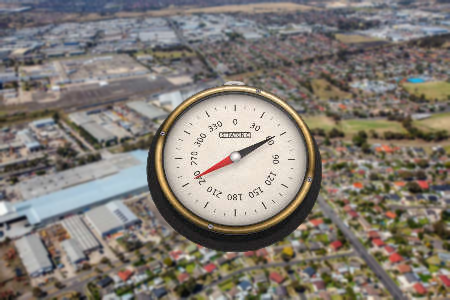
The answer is 240 °
